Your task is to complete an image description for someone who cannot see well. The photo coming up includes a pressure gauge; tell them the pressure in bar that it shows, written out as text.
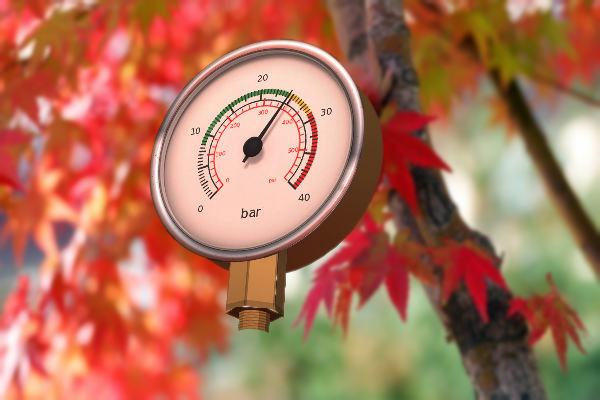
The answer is 25 bar
